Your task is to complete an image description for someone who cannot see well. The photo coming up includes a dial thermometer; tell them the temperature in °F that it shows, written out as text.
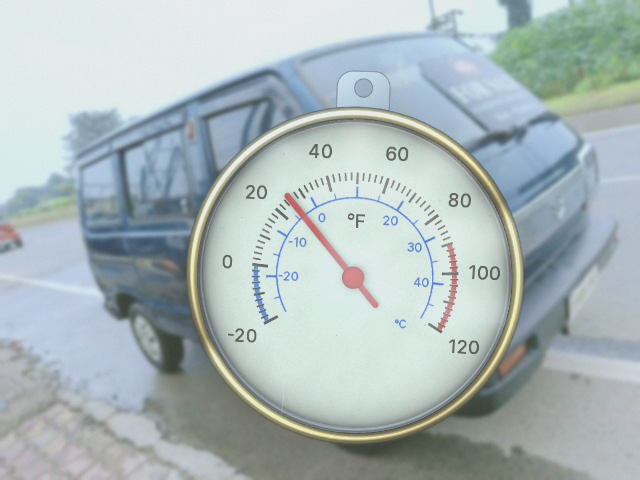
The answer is 26 °F
